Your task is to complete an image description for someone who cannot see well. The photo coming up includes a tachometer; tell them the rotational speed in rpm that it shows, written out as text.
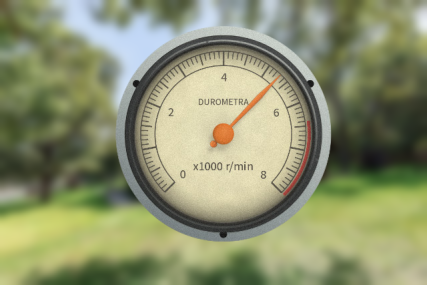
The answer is 5300 rpm
